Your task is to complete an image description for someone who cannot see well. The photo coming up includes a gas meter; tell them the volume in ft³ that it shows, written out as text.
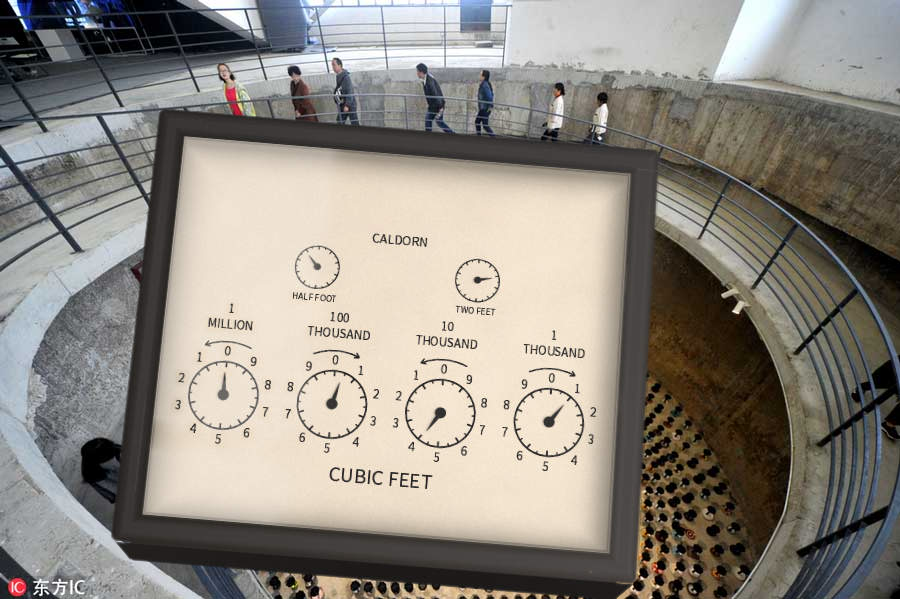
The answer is 4100 ft³
